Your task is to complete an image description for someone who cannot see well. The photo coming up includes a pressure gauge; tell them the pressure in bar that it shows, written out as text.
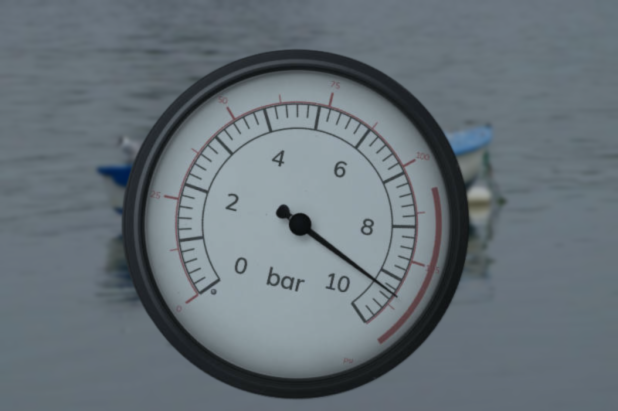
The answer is 9.3 bar
